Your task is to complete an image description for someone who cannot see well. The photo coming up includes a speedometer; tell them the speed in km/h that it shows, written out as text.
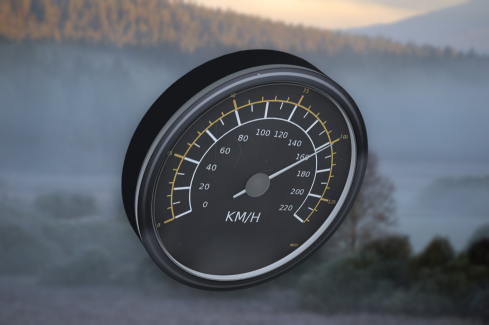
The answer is 160 km/h
